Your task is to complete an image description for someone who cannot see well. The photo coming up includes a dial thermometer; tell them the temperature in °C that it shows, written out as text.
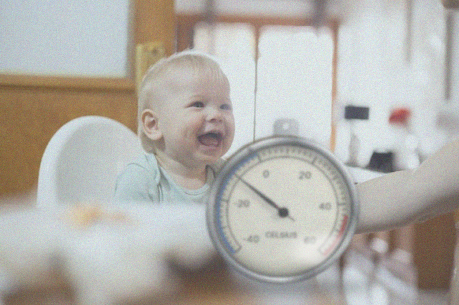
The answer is -10 °C
